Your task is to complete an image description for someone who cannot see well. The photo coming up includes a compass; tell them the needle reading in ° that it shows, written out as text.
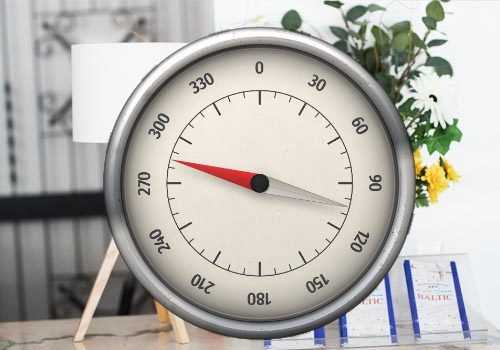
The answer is 285 °
